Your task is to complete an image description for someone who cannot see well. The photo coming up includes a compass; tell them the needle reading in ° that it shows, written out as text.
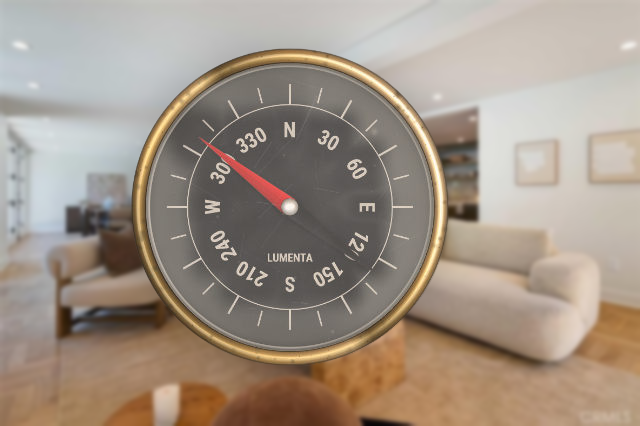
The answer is 307.5 °
